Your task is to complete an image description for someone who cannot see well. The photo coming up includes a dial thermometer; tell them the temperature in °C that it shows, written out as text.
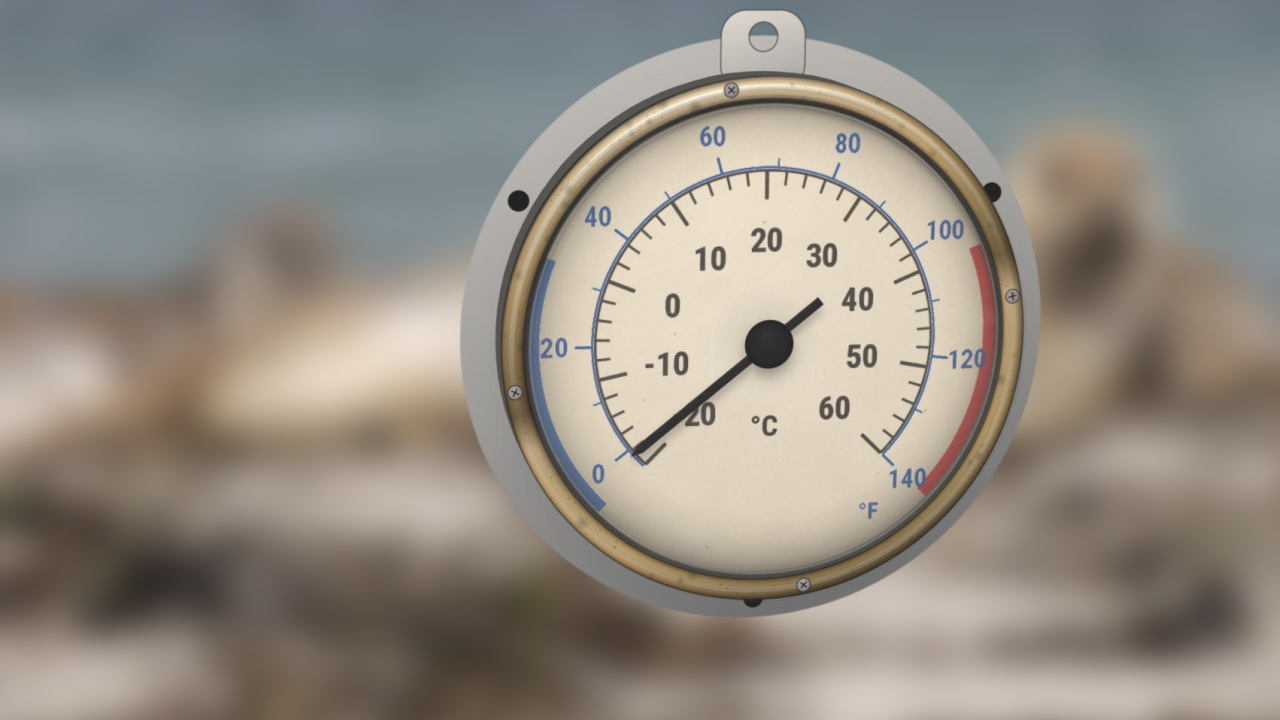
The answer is -18 °C
